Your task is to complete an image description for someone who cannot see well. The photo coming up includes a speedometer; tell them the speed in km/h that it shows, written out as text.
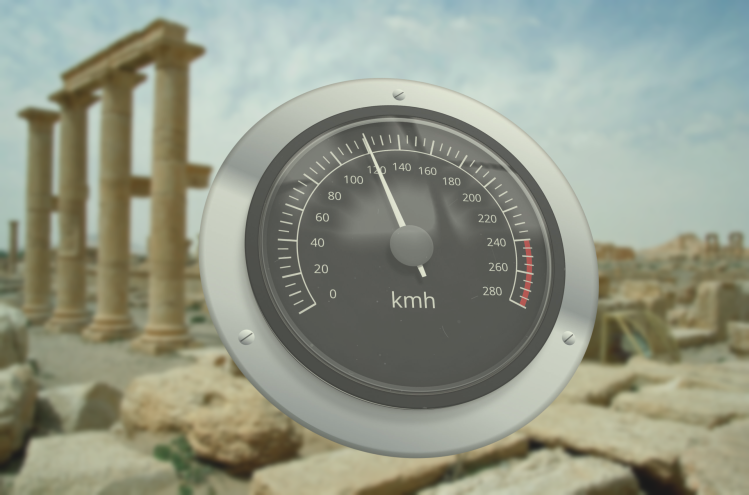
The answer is 120 km/h
